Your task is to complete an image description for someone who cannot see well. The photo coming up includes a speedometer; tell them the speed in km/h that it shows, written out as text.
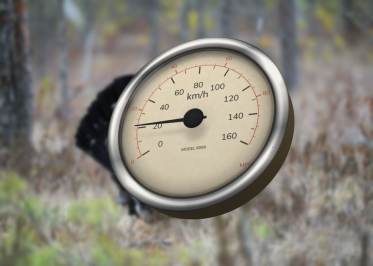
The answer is 20 km/h
